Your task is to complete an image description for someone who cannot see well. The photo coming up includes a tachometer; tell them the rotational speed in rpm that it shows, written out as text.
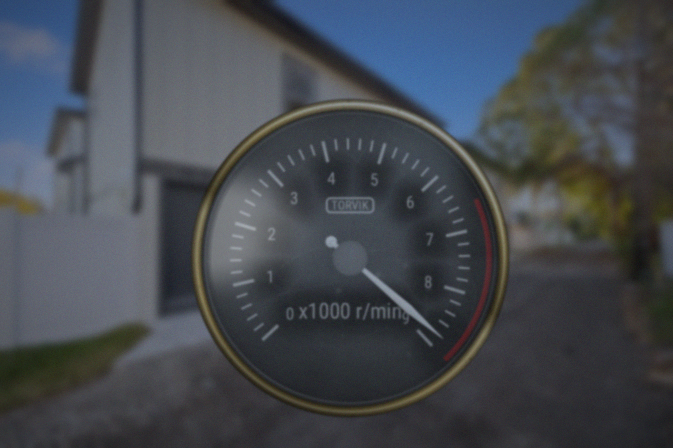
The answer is 8800 rpm
